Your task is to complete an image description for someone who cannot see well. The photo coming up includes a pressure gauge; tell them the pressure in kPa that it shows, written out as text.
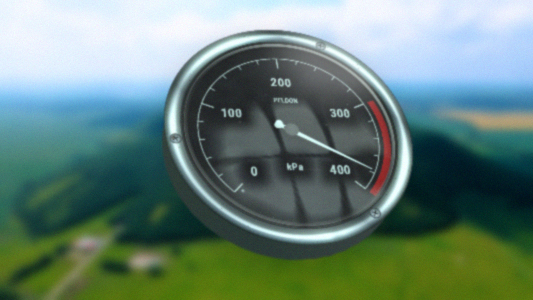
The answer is 380 kPa
